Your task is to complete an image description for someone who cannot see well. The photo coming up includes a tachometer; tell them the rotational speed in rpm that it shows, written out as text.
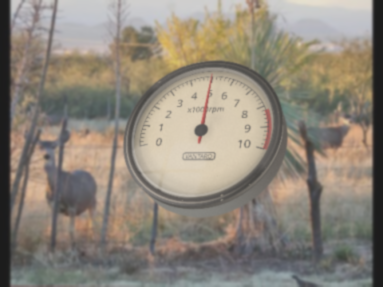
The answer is 5000 rpm
